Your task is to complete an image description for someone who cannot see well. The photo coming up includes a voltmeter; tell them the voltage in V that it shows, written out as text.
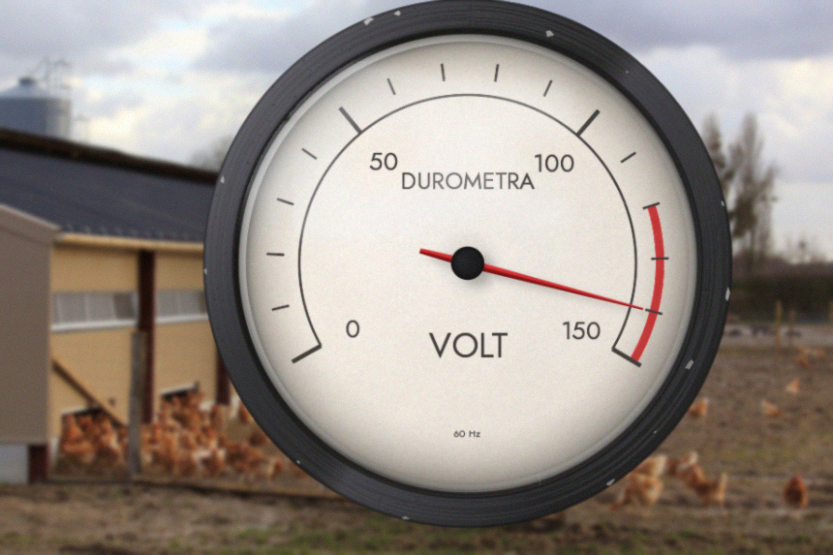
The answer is 140 V
